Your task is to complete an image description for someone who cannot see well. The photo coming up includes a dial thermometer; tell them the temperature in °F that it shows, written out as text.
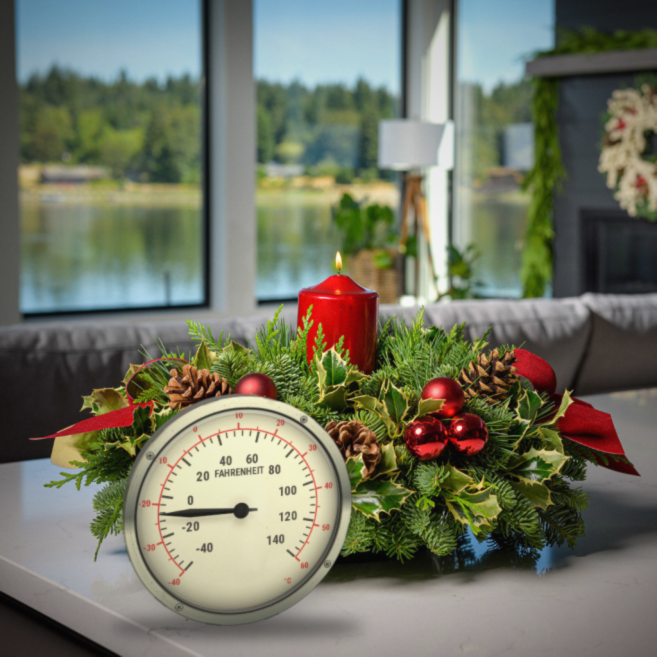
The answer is -8 °F
